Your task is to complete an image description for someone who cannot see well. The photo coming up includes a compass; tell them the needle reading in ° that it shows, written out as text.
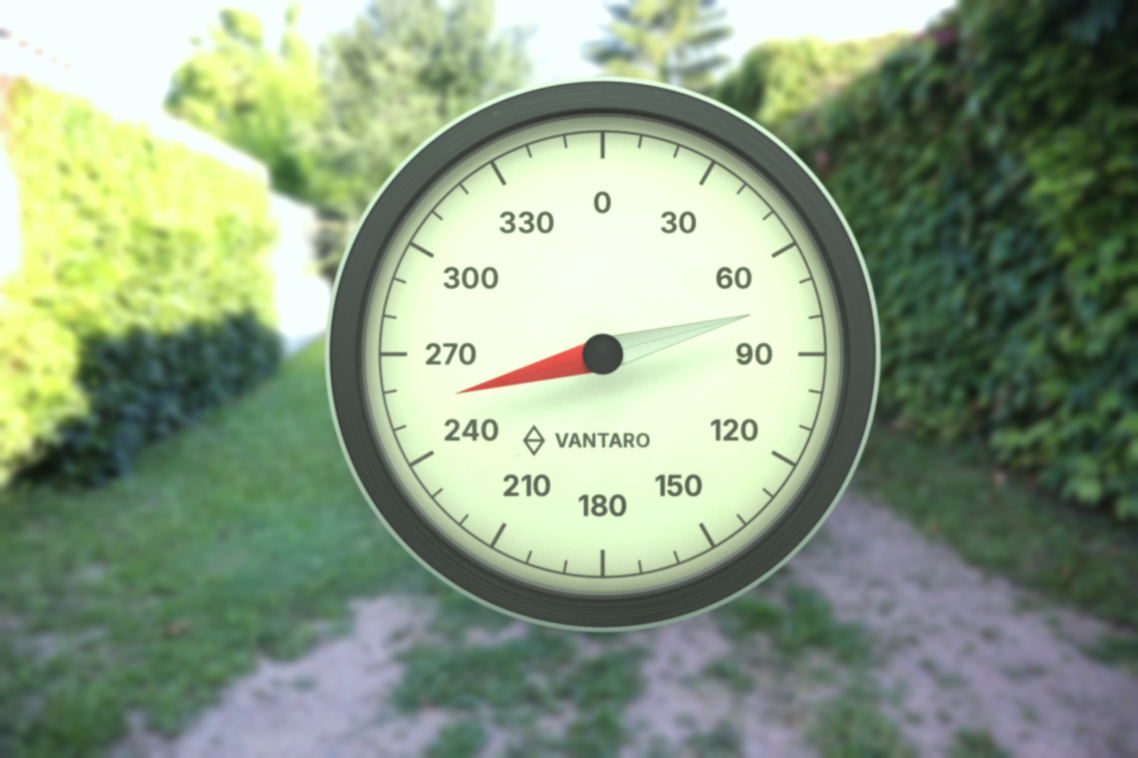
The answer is 255 °
